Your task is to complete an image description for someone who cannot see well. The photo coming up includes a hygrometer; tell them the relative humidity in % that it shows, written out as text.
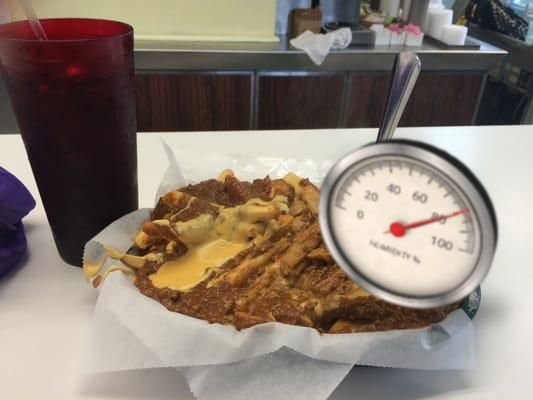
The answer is 80 %
